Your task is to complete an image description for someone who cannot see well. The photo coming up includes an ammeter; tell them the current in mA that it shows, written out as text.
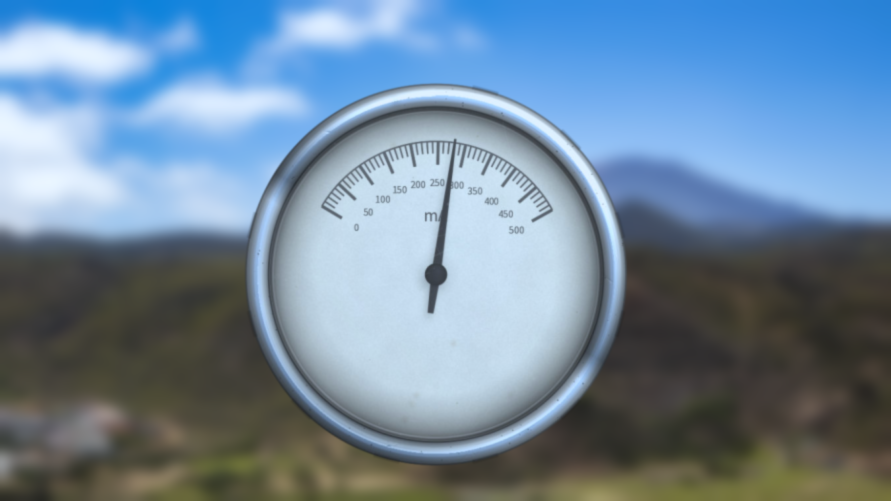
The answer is 280 mA
